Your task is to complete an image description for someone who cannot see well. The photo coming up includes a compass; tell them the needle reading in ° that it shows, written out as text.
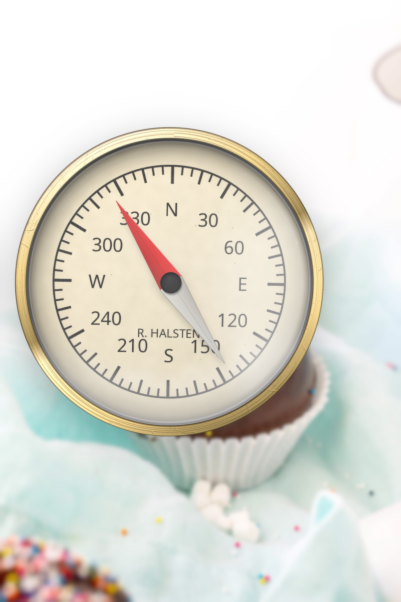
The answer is 325 °
